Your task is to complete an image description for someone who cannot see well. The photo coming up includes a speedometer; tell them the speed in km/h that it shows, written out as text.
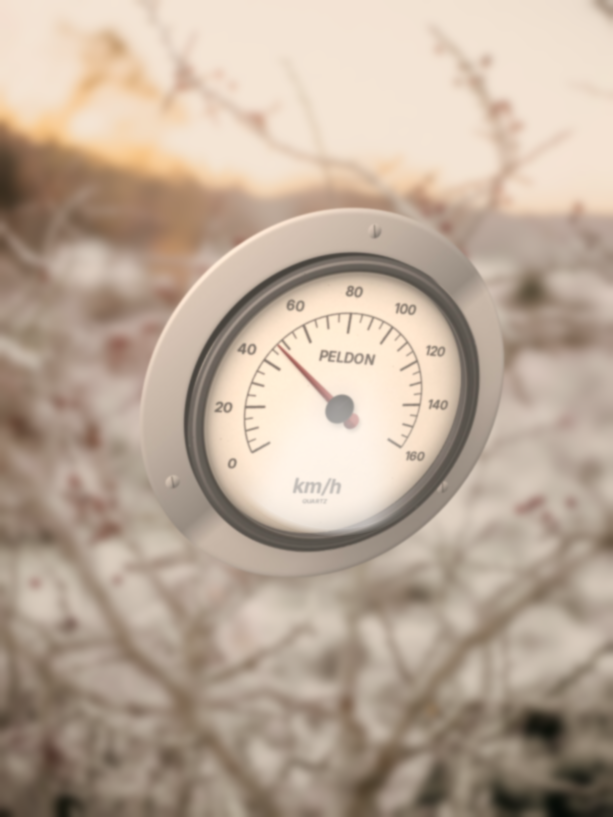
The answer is 47.5 km/h
